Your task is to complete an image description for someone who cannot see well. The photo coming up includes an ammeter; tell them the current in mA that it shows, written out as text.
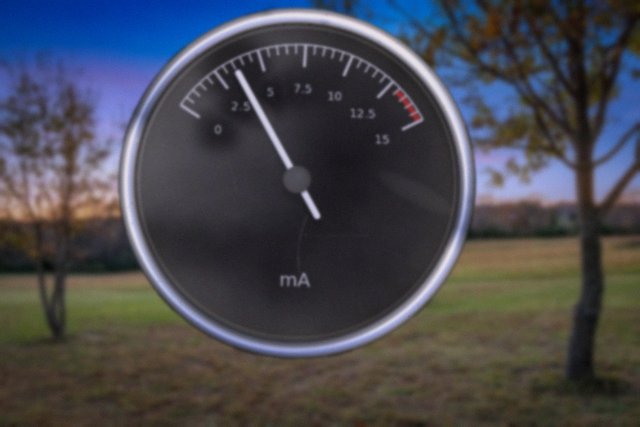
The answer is 3.5 mA
